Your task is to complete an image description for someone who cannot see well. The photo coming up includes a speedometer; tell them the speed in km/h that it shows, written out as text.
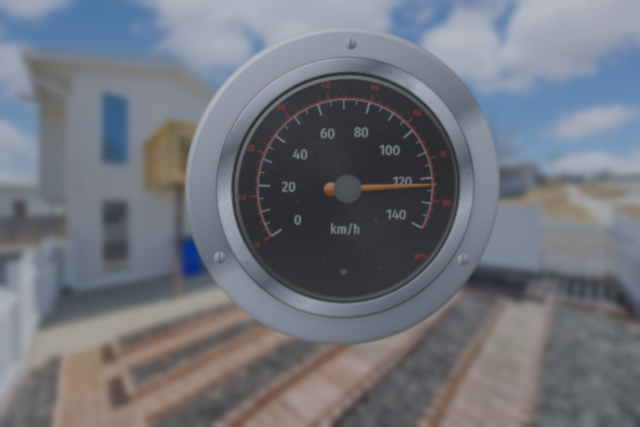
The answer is 122.5 km/h
